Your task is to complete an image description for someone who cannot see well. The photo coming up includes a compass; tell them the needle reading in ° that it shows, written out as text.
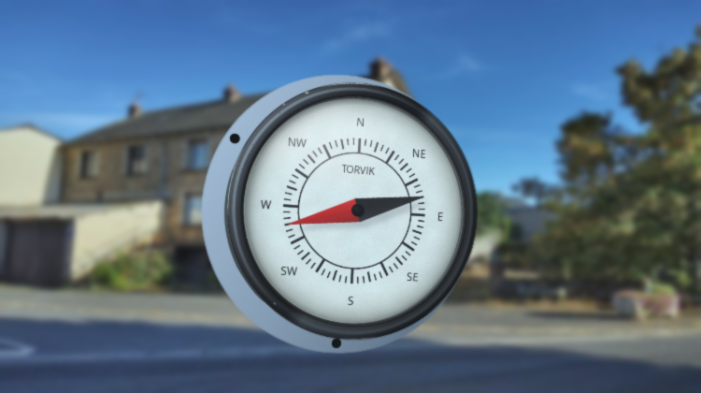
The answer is 255 °
